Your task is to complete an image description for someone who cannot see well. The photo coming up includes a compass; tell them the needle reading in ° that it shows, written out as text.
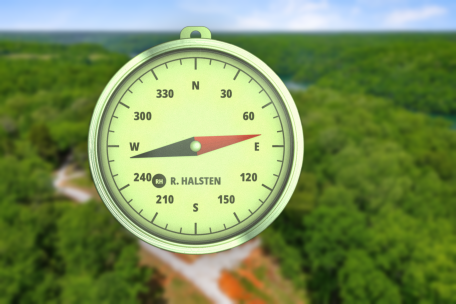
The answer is 80 °
